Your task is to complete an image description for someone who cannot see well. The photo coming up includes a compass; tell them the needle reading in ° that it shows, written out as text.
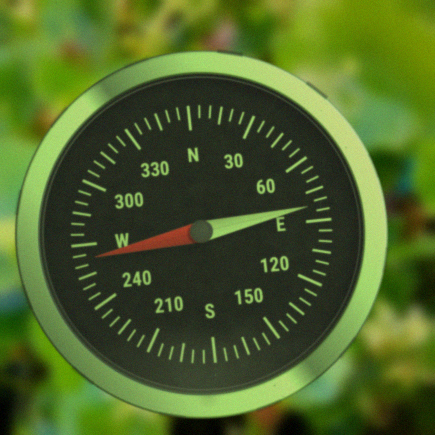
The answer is 262.5 °
